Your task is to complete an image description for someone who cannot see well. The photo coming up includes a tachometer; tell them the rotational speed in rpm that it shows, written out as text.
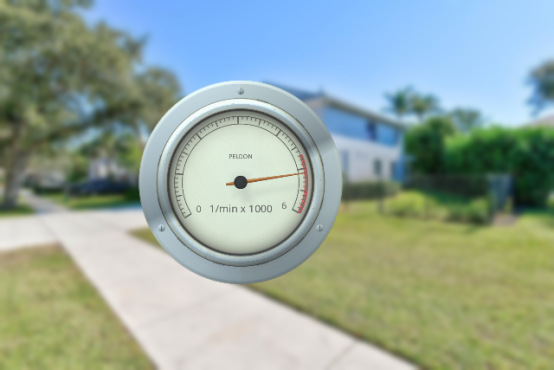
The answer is 5100 rpm
